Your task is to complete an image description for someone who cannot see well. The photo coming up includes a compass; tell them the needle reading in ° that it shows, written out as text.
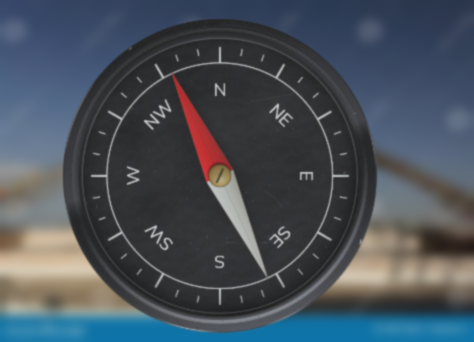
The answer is 335 °
